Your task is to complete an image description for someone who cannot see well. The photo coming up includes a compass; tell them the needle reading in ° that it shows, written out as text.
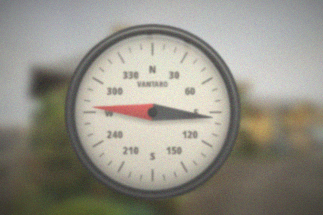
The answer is 275 °
